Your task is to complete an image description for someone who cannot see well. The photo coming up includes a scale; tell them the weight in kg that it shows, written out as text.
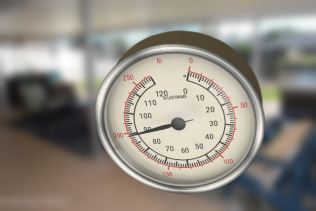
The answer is 90 kg
